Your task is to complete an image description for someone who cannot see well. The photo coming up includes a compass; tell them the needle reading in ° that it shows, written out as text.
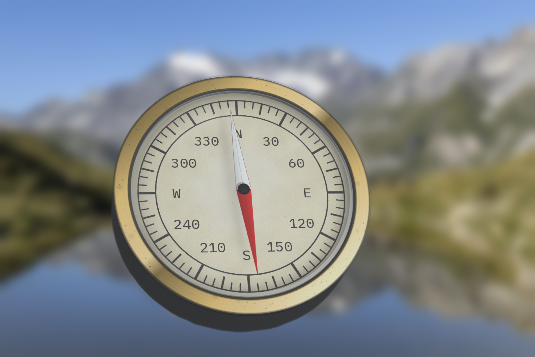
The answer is 175 °
